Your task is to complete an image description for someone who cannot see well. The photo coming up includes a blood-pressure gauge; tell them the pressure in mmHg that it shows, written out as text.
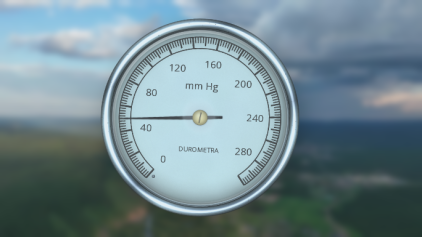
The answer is 50 mmHg
